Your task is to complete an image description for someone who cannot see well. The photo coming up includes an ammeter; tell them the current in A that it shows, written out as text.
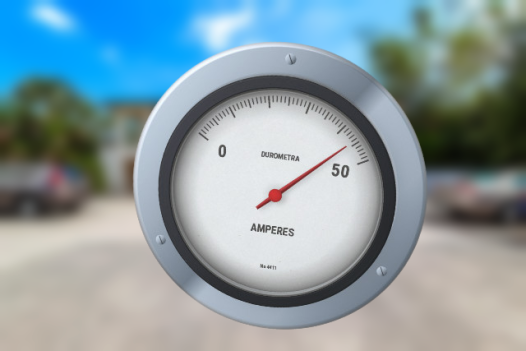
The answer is 44 A
